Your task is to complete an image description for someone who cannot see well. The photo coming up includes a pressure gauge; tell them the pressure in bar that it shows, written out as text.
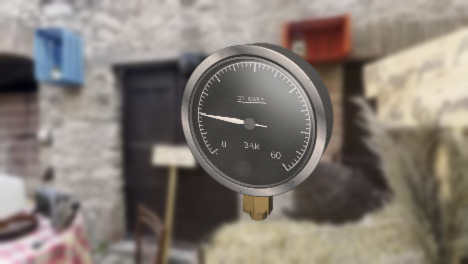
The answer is 10 bar
